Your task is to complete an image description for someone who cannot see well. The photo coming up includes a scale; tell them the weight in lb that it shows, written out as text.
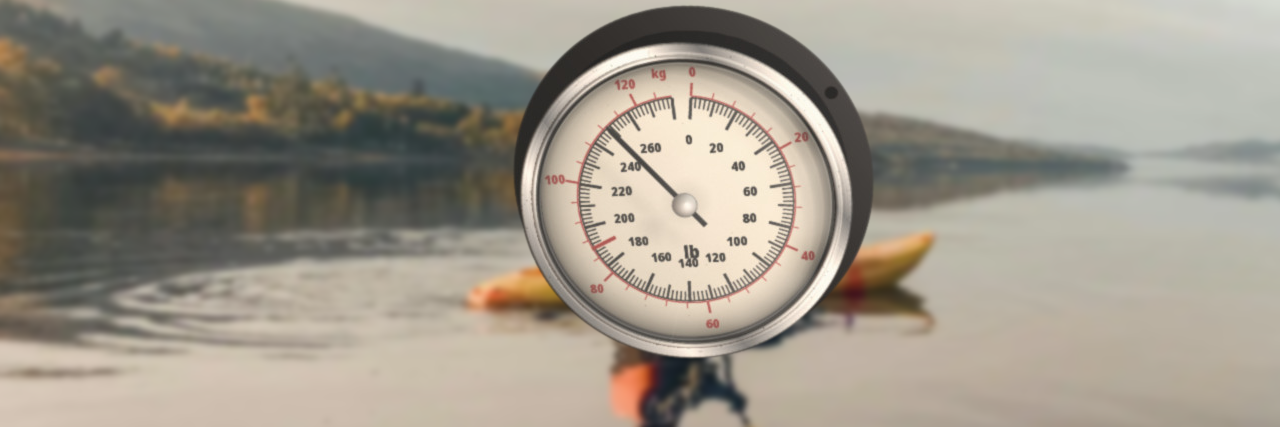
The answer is 250 lb
